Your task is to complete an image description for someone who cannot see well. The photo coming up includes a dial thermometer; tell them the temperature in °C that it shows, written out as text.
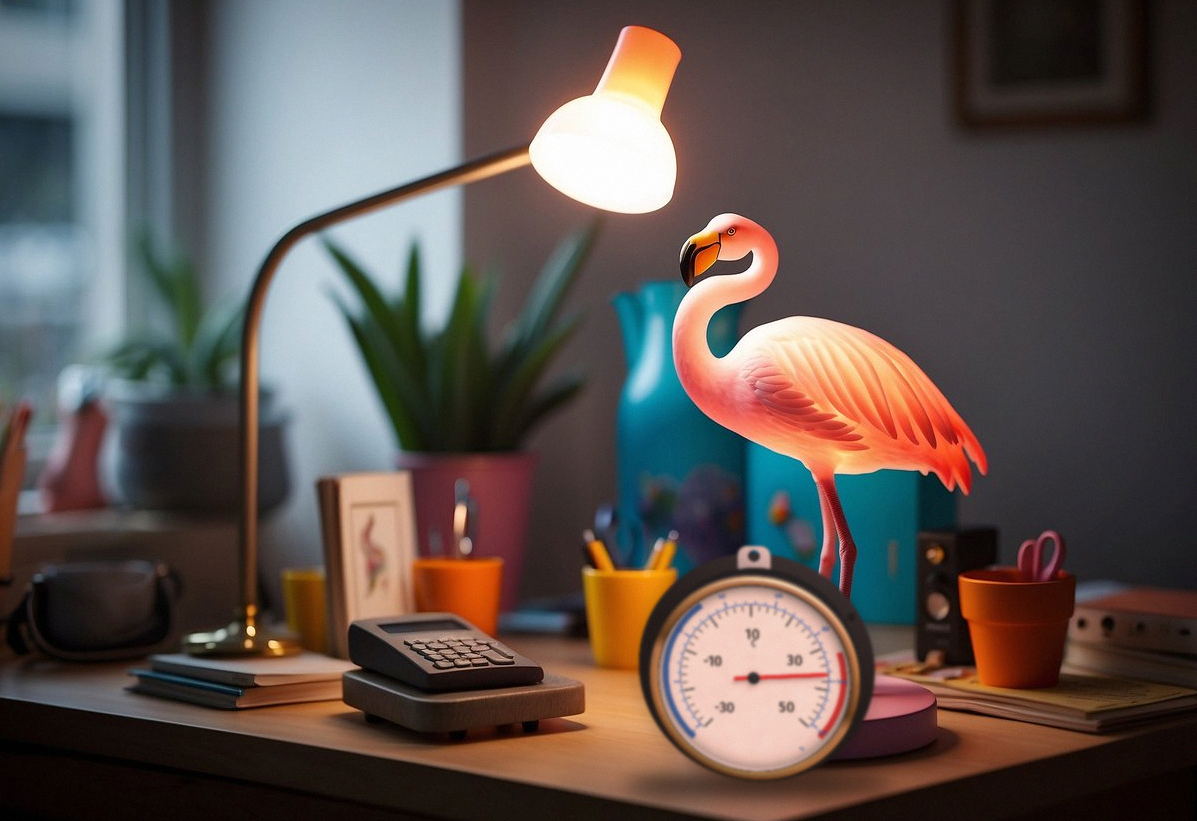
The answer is 36 °C
